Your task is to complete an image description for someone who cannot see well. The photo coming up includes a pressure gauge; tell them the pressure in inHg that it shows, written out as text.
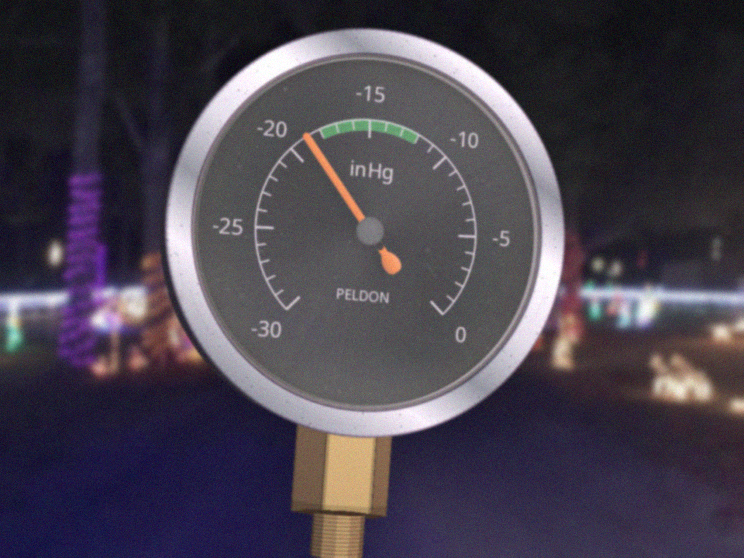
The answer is -19 inHg
